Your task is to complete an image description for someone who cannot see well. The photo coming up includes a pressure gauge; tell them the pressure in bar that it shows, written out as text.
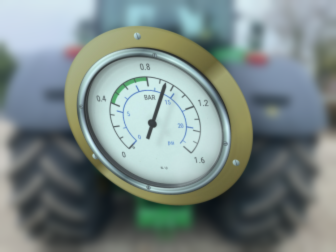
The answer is 0.95 bar
